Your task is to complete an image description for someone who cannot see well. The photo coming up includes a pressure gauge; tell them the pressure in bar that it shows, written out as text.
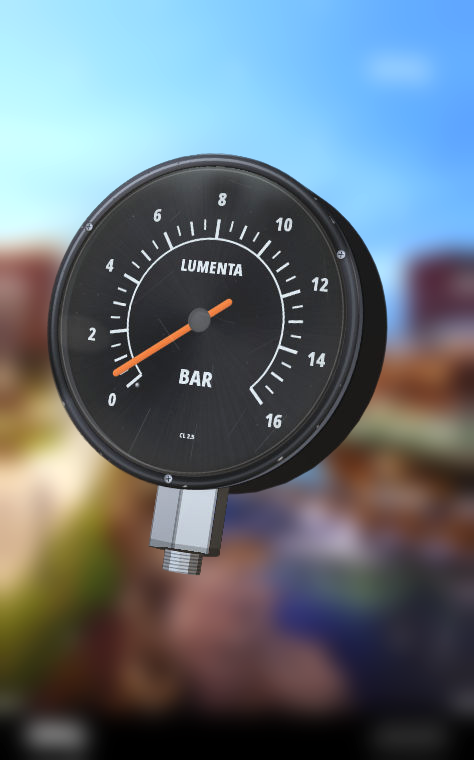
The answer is 0.5 bar
